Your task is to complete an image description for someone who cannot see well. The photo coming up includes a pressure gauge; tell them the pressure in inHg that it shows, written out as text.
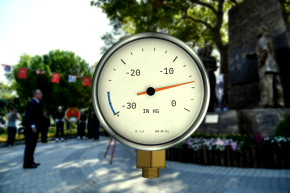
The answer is -5 inHg
